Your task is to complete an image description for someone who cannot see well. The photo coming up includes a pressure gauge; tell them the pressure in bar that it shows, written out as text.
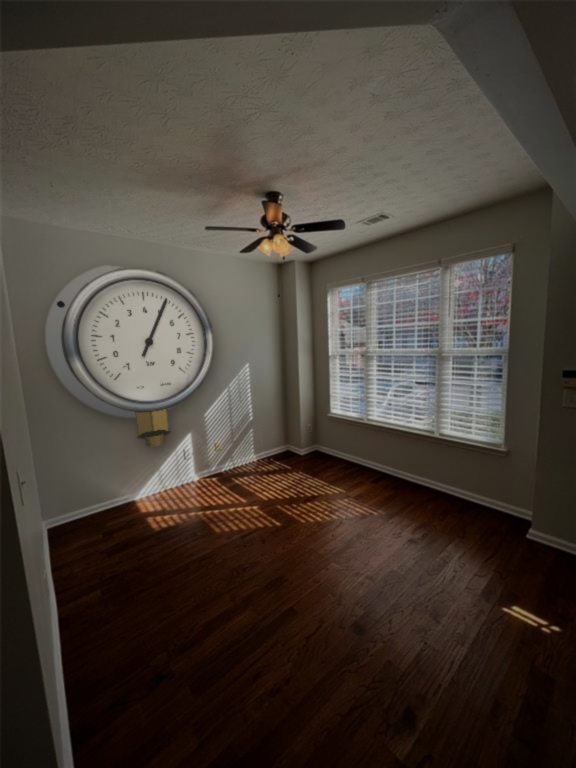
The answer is 5 bar
